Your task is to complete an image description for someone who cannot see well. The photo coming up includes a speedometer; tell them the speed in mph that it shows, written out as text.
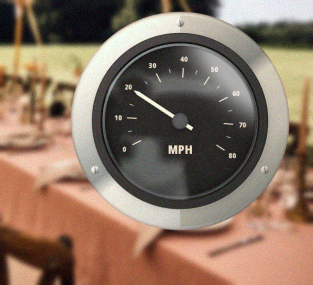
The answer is 20 mph
